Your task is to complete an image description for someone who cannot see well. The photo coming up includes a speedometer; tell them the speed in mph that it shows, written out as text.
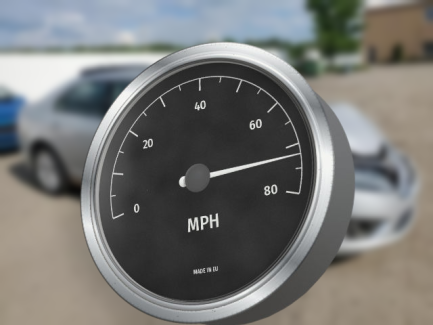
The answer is 72.5 mph
